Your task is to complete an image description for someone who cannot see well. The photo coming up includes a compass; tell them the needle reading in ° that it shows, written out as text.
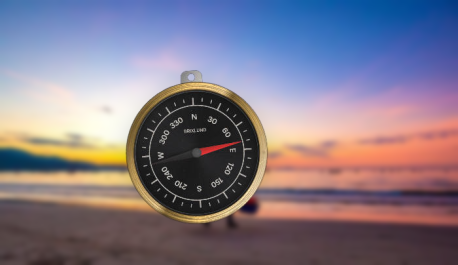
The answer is 80 °
